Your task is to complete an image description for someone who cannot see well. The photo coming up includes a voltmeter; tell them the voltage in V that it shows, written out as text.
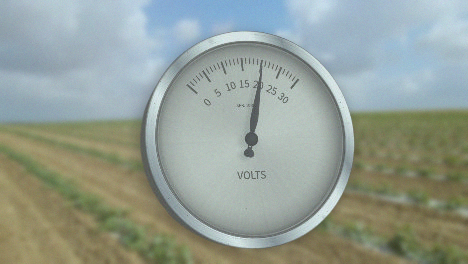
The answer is 20 V
